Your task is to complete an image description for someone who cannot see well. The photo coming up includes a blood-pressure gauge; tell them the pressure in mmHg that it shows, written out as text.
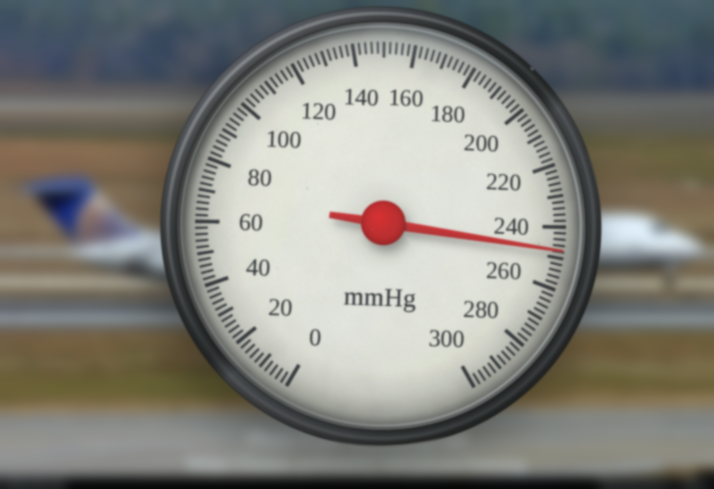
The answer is 248 mmHg
